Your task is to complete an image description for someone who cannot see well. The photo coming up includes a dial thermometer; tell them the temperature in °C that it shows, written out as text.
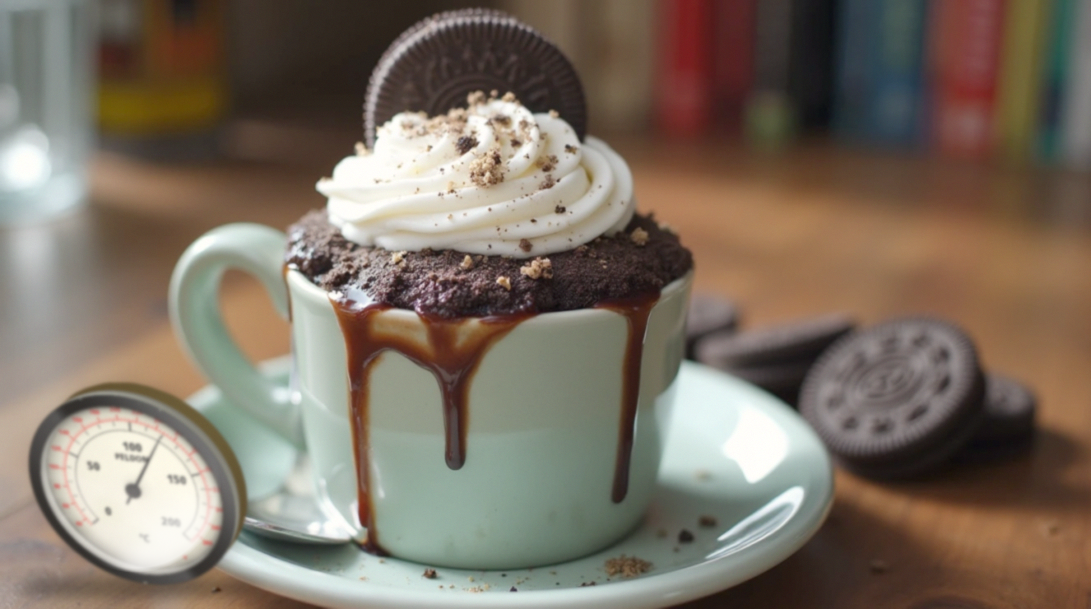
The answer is 120 °C
